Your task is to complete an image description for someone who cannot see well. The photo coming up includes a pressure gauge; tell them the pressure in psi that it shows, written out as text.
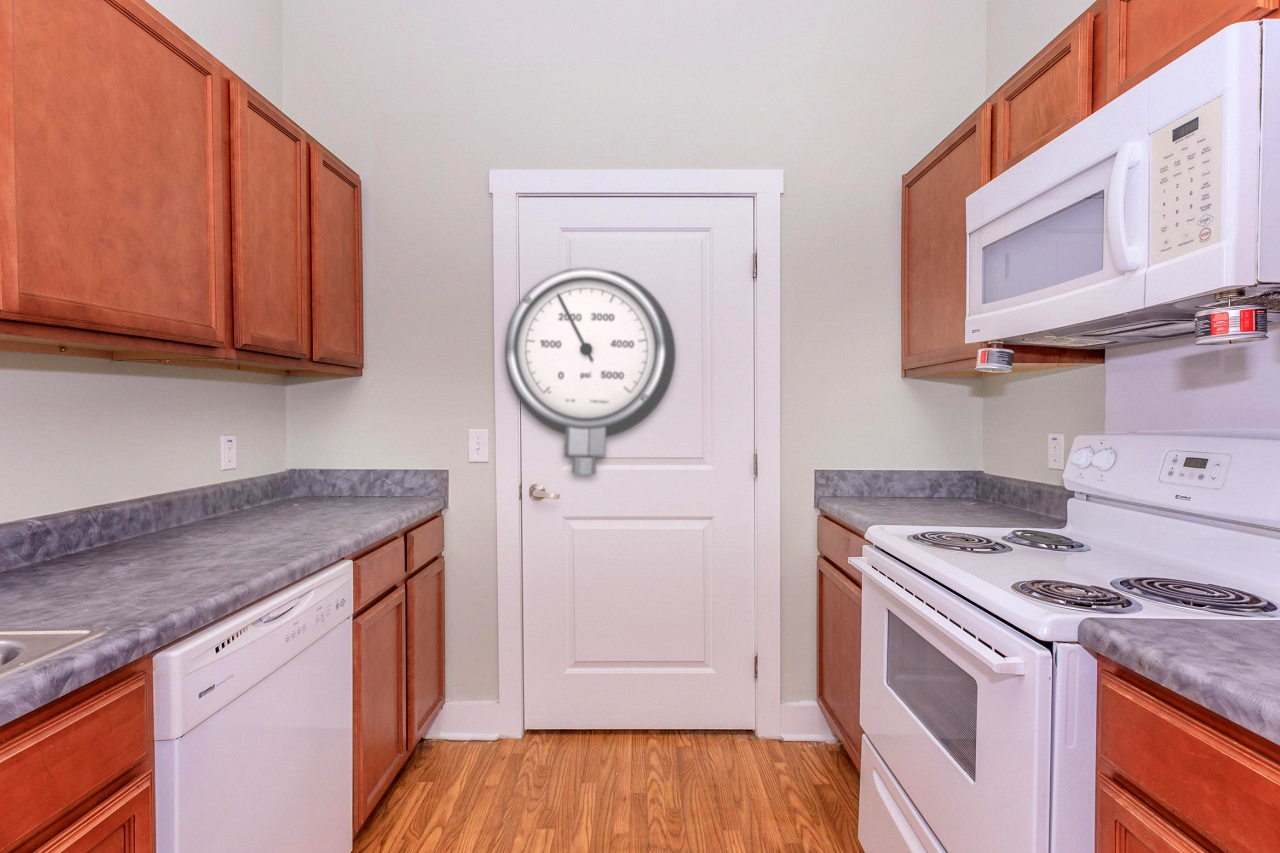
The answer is 2000 psi
